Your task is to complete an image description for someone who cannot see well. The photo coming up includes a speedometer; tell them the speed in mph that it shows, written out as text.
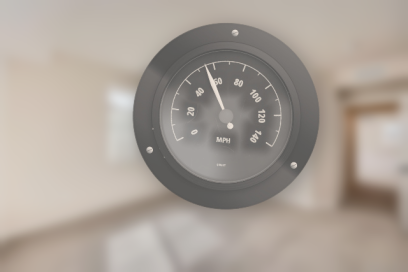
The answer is 55 mph
